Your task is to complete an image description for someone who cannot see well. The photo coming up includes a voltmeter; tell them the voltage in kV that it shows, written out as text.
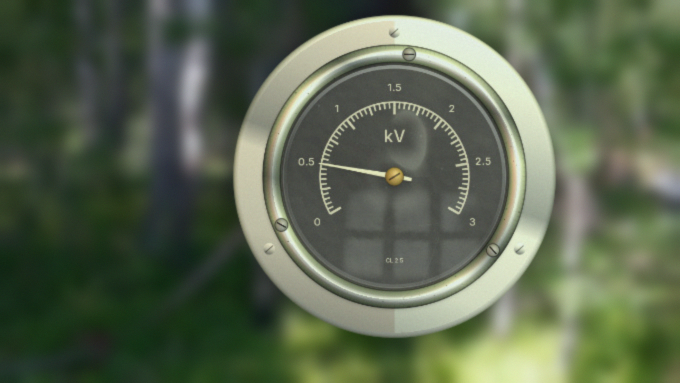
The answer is 0.5 kV
